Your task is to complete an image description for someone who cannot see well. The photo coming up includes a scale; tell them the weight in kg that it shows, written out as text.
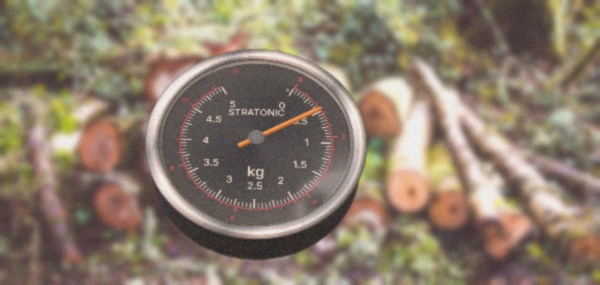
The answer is 0.5 kg
